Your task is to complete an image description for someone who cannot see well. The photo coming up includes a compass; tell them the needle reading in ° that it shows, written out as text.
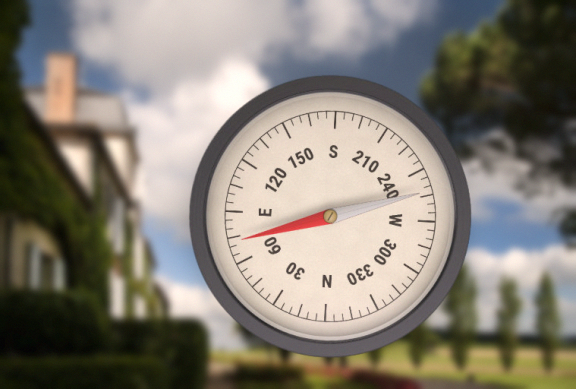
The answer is 72.5 °
